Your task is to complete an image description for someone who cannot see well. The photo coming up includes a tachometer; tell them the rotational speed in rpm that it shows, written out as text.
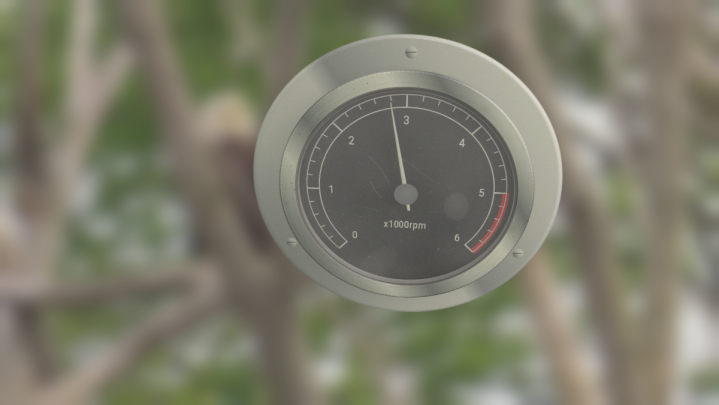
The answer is 2800 rpm
